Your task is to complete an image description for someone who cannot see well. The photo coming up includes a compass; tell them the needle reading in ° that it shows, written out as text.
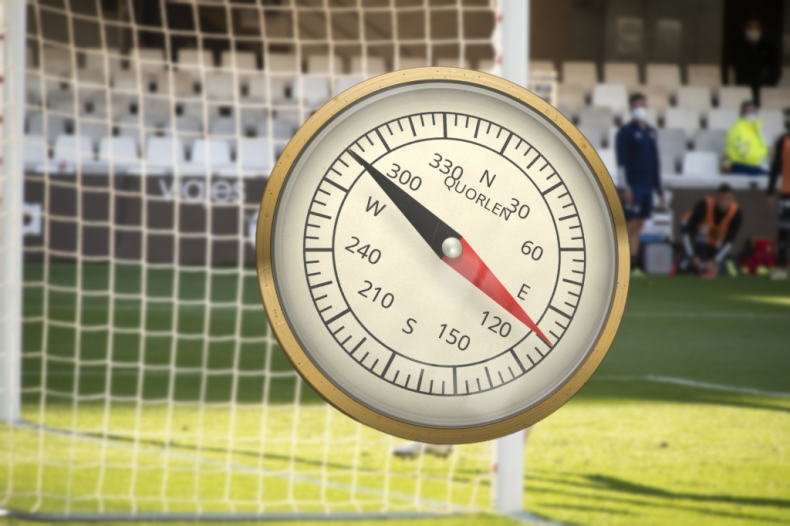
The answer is 105 °
